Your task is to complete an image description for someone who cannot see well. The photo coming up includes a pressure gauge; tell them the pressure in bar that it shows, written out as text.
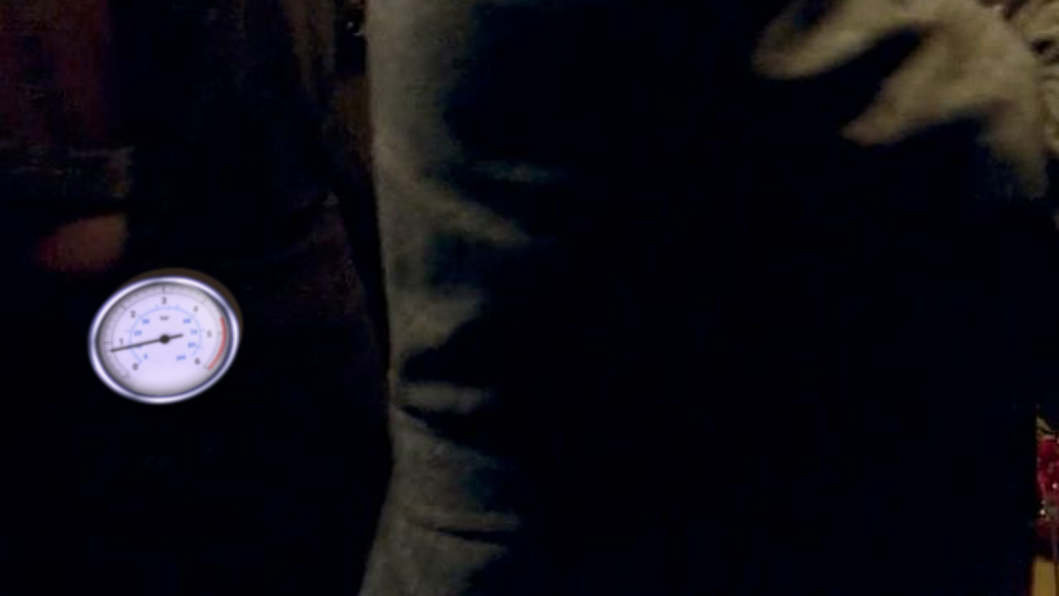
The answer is 0.8 bar
